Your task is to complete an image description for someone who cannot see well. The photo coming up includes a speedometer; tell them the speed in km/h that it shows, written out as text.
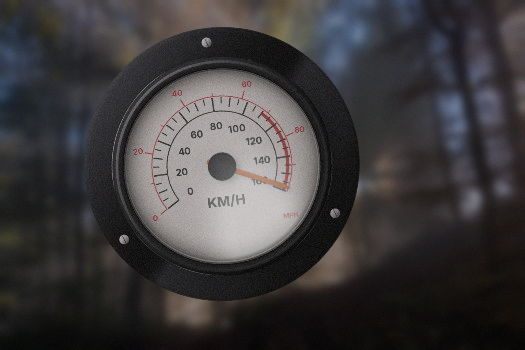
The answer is 157.5 km/h
